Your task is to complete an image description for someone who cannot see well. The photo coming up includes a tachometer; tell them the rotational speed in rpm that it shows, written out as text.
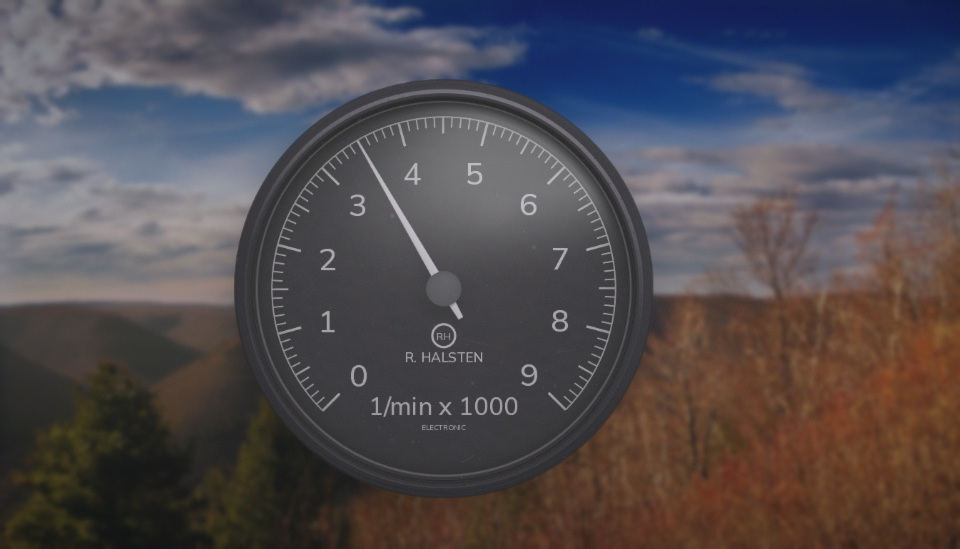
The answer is 3500 rpm
